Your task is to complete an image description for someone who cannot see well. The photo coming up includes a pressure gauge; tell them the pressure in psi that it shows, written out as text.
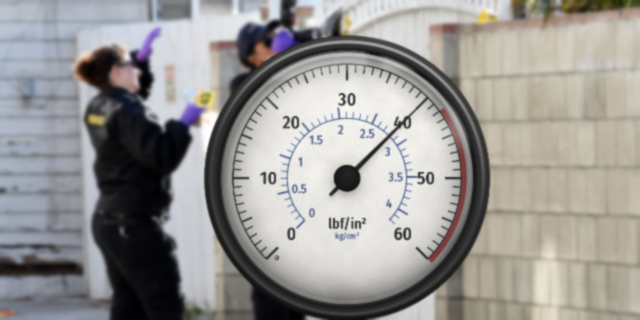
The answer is 40 psi
